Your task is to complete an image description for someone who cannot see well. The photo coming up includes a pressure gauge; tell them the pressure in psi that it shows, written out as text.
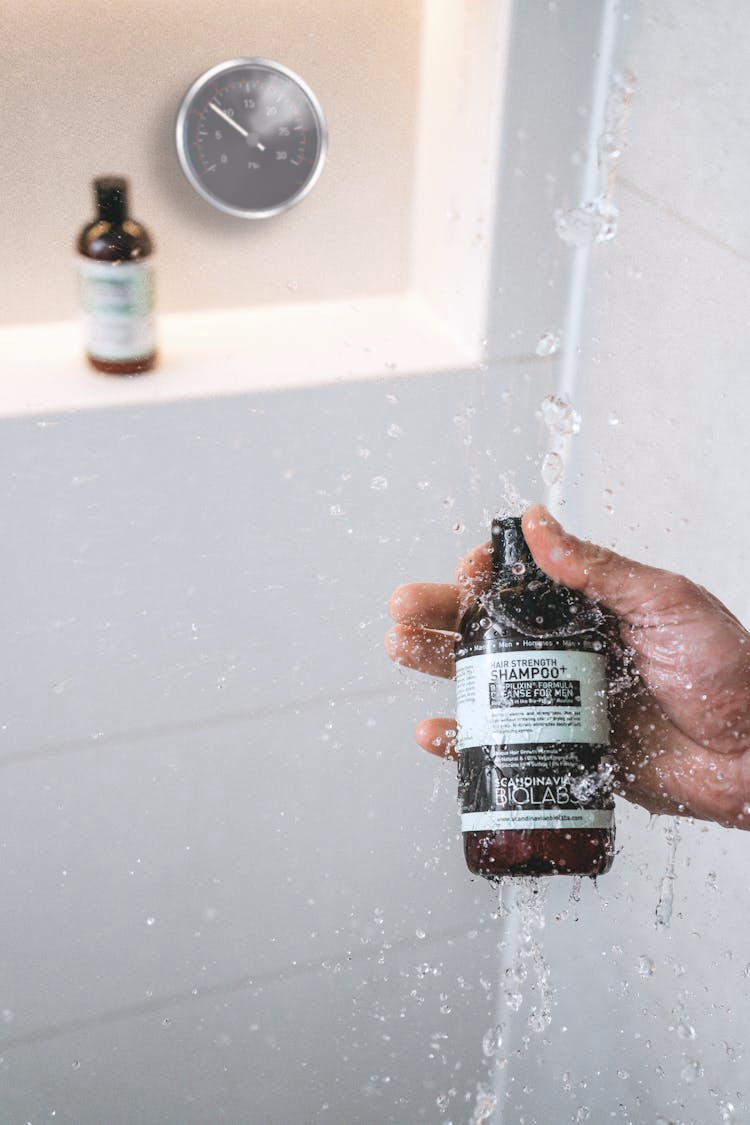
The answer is 9 psi
